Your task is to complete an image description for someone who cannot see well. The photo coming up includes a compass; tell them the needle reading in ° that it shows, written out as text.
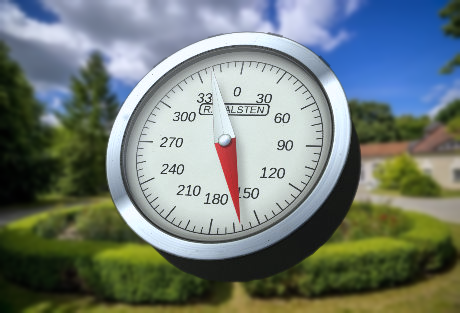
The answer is 160 °
